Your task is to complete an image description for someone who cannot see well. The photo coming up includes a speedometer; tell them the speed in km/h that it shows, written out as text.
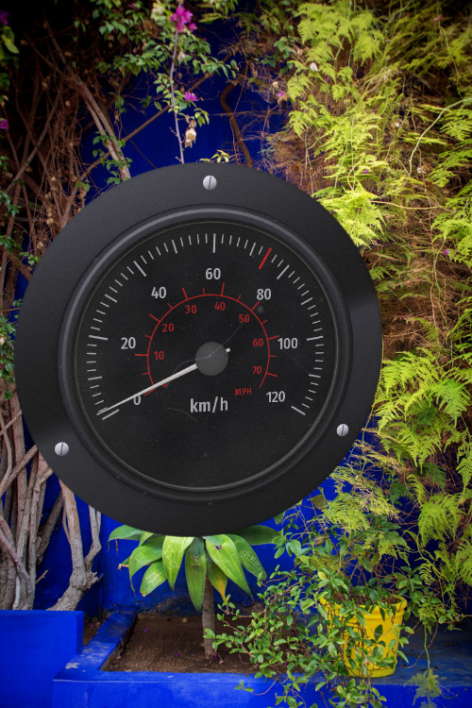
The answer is 2 km/h
